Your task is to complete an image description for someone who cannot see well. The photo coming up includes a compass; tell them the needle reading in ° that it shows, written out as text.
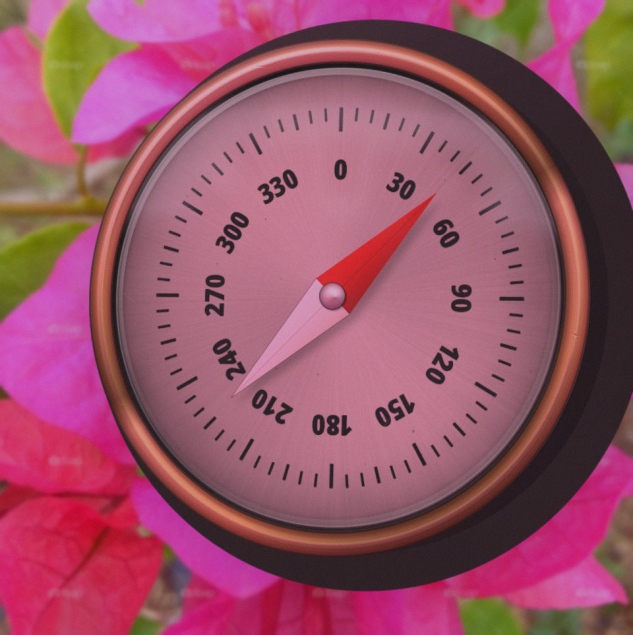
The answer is 45 °
